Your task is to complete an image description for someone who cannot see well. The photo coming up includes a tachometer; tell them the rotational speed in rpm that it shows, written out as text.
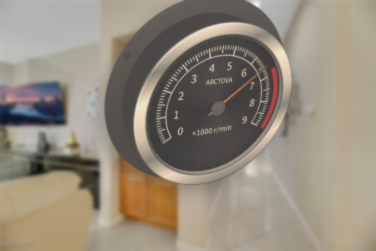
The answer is 6500 rpm
